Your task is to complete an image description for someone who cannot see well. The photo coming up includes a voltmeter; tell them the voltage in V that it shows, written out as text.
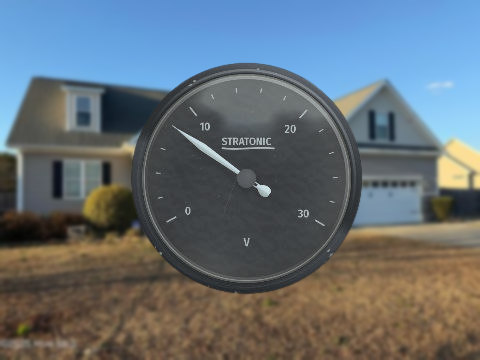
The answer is 8 V
